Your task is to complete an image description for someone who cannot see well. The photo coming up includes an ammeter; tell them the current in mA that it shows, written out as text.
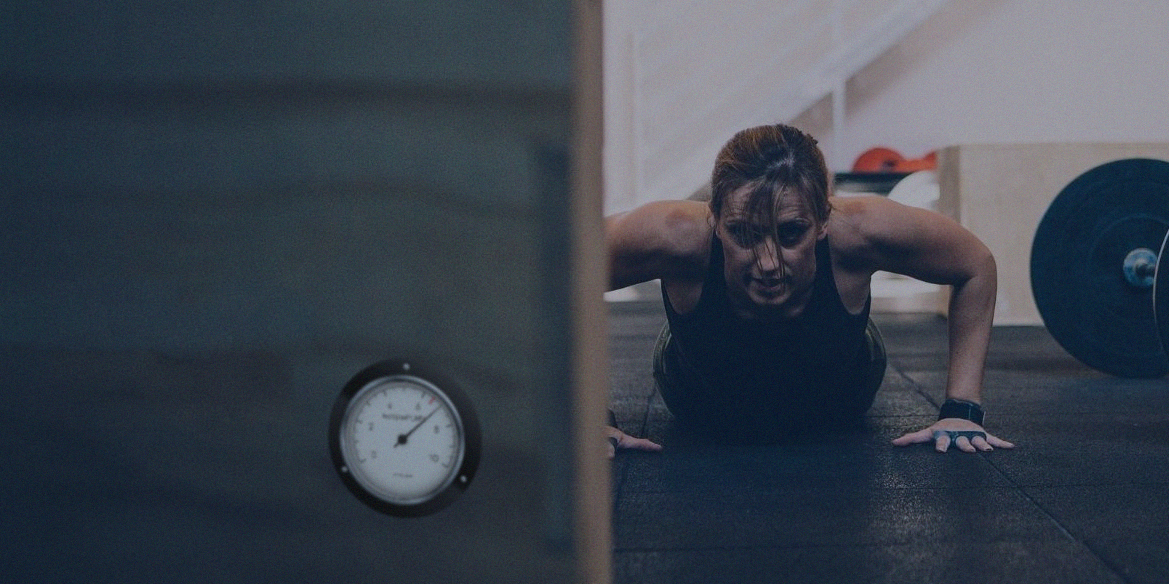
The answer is 7 mA
